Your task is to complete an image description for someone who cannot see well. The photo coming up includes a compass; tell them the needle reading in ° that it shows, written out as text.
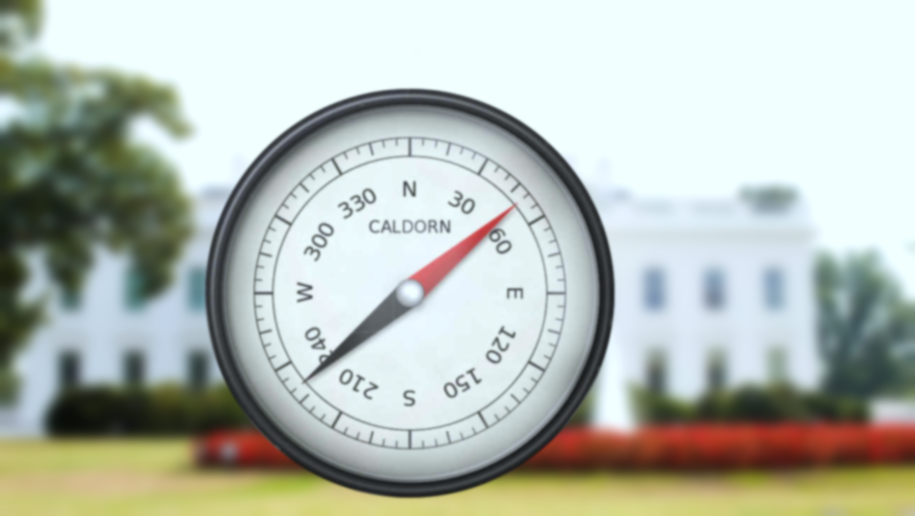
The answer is 50 °
